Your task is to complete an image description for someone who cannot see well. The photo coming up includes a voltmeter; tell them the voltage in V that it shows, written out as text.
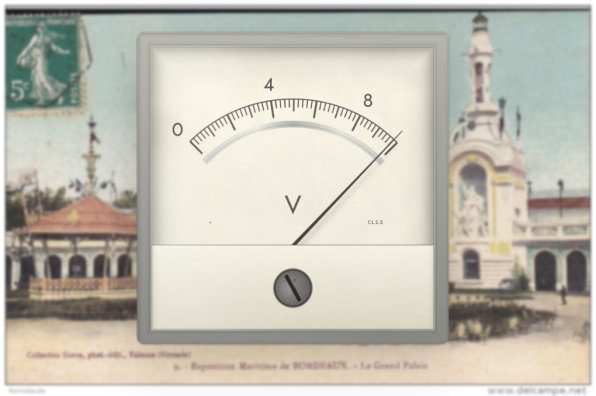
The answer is 9.8 V
